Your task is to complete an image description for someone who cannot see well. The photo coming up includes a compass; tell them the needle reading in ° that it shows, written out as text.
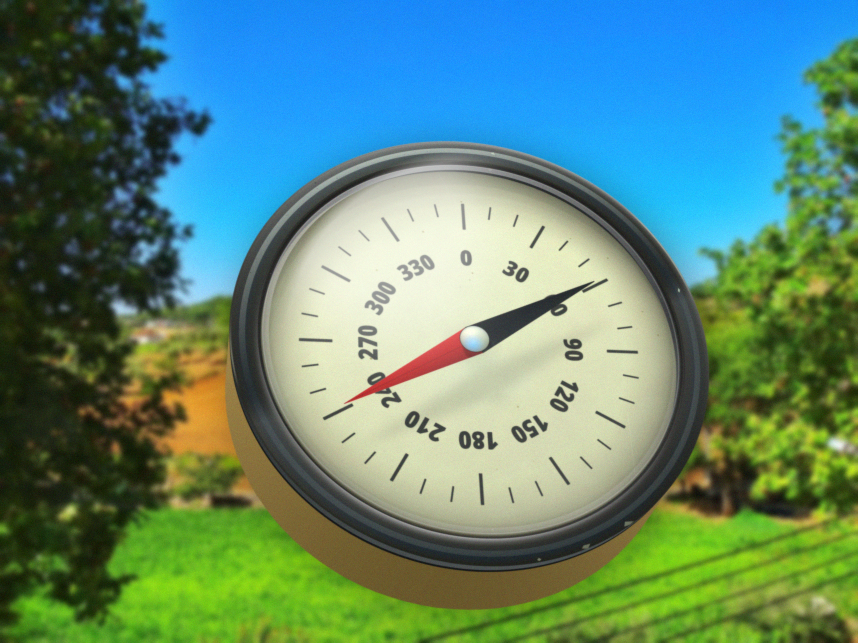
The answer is 240 °
